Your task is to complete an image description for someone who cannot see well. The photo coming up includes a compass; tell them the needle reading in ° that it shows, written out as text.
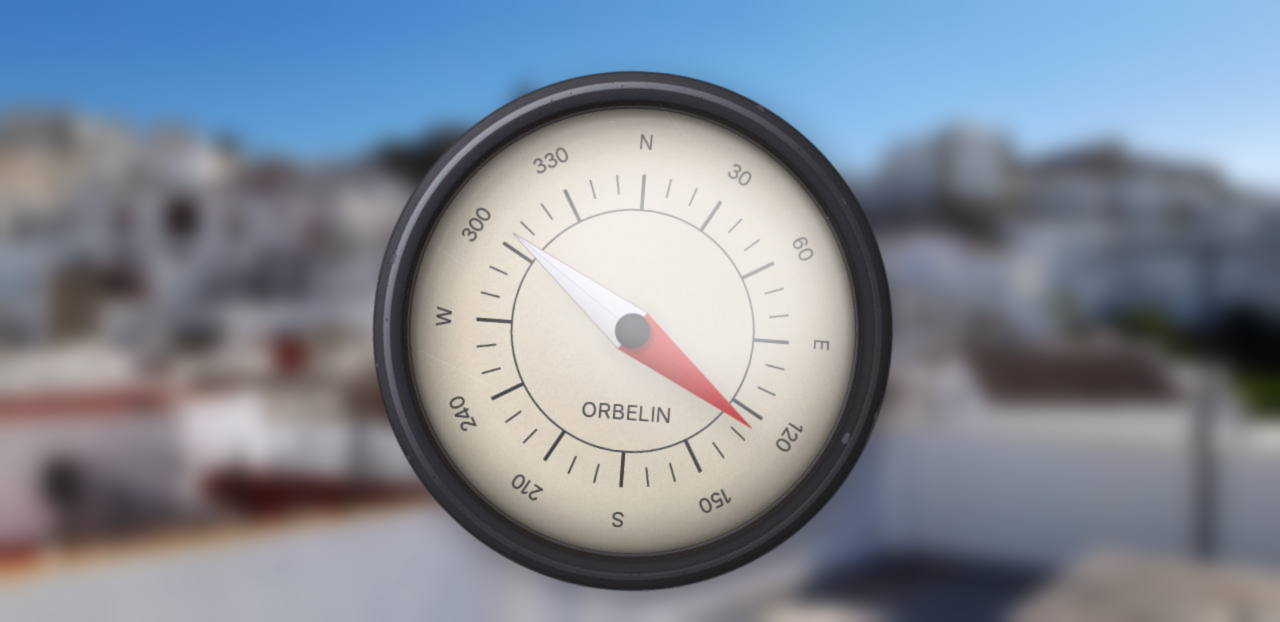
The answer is 125 °
